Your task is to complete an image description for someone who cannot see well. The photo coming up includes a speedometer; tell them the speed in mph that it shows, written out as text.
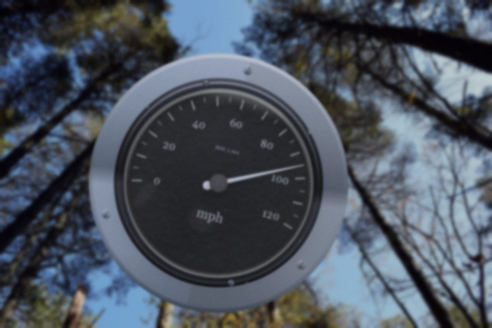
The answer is 95 mph
